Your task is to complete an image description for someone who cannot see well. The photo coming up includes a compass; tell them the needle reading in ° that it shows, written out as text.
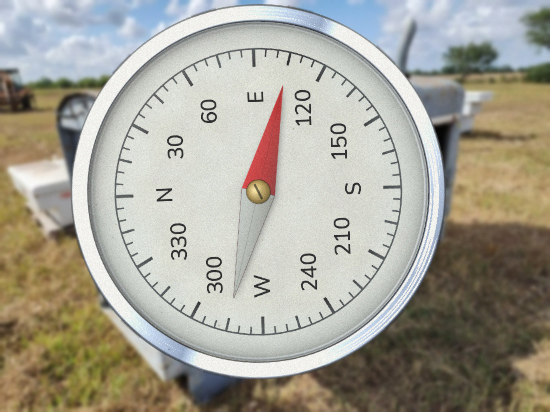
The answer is 105 °
